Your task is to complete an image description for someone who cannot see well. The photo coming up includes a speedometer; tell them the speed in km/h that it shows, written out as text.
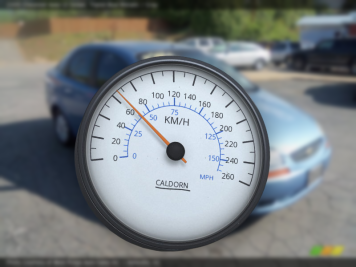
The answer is 65 km/h
